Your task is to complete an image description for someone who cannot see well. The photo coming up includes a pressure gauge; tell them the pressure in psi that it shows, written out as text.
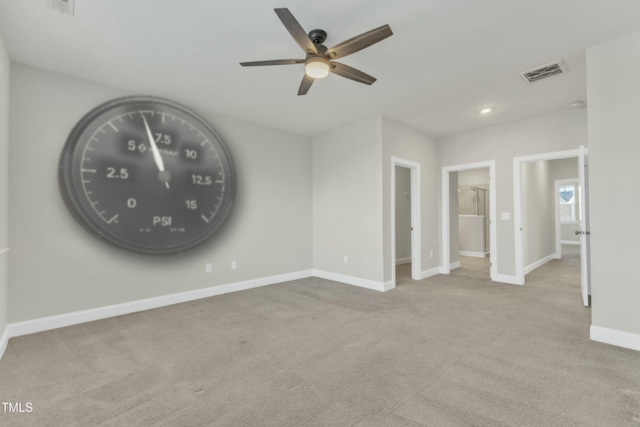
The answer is 6.5 psi
